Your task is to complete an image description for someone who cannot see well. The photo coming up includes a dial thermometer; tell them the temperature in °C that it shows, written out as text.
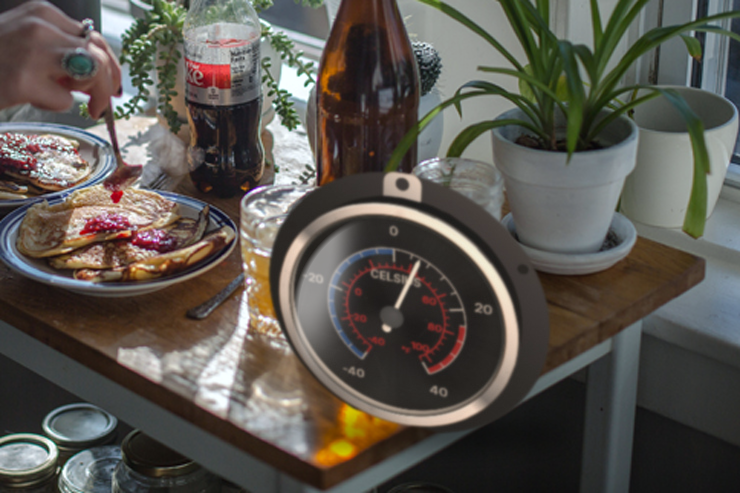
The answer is 6 °C
